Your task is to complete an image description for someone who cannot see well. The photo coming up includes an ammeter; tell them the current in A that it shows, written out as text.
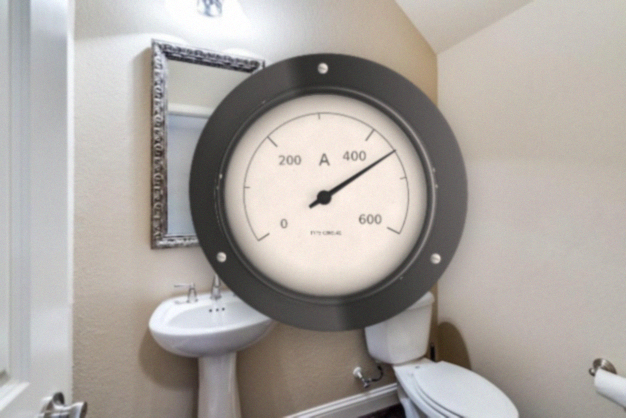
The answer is 450 A
